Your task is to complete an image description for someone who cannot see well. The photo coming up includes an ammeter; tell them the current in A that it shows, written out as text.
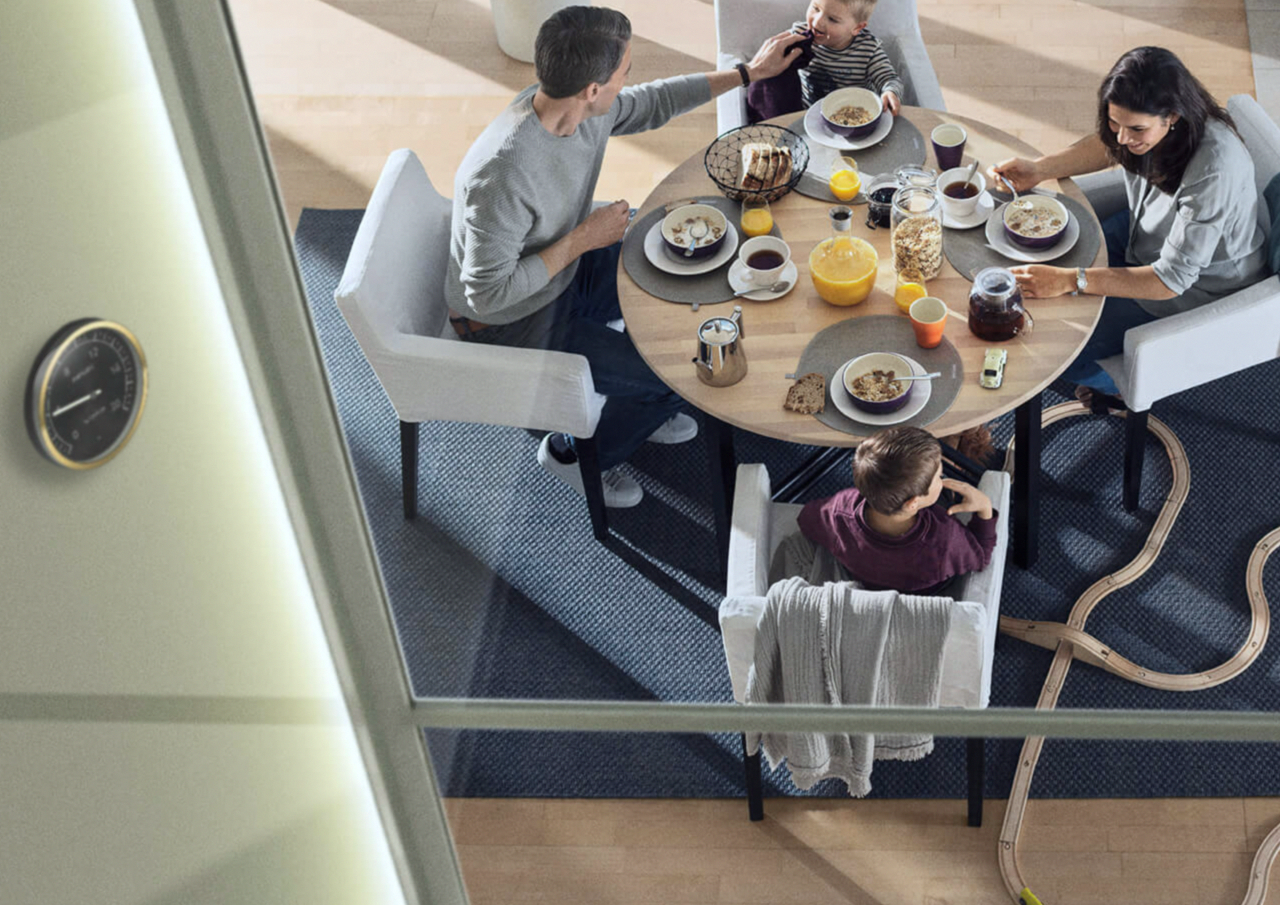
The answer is 4 A
